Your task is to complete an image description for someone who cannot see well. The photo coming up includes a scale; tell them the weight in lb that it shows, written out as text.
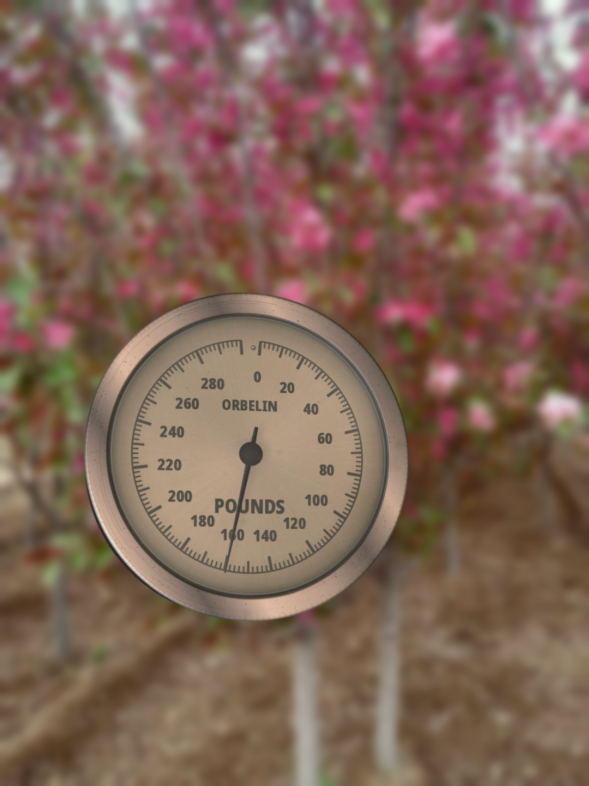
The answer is 160 lb
